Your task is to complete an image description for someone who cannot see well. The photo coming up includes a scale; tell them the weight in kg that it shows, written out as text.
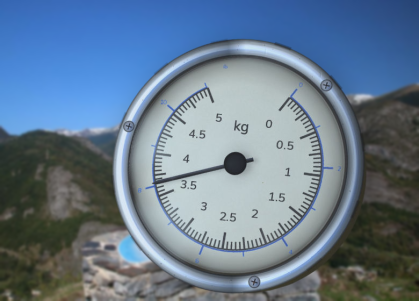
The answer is 3.65 kg
